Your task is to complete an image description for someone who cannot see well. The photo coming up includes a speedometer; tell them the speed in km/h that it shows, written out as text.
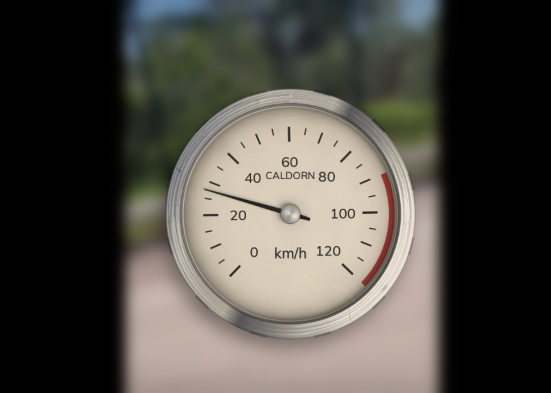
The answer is 27.5 km/h
